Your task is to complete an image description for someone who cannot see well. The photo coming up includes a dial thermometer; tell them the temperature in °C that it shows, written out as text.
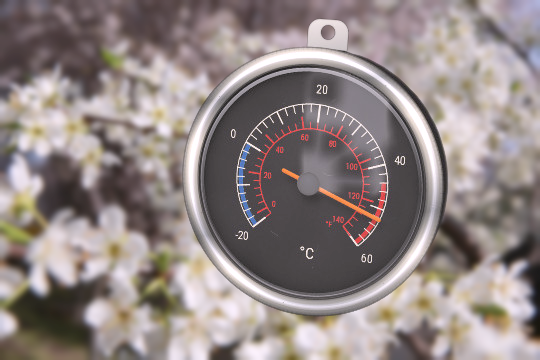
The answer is 52 °C
